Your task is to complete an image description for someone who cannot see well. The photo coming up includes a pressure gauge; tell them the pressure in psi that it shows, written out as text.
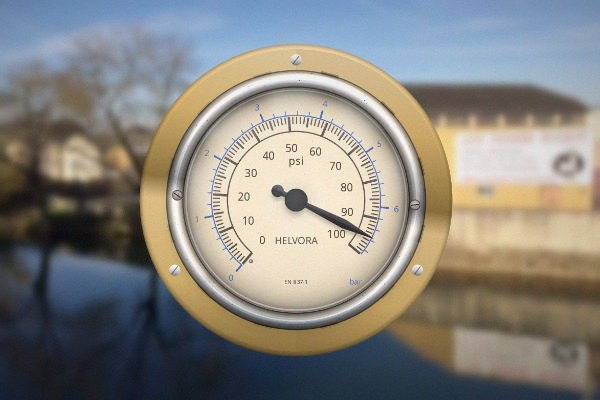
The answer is 95 psi
